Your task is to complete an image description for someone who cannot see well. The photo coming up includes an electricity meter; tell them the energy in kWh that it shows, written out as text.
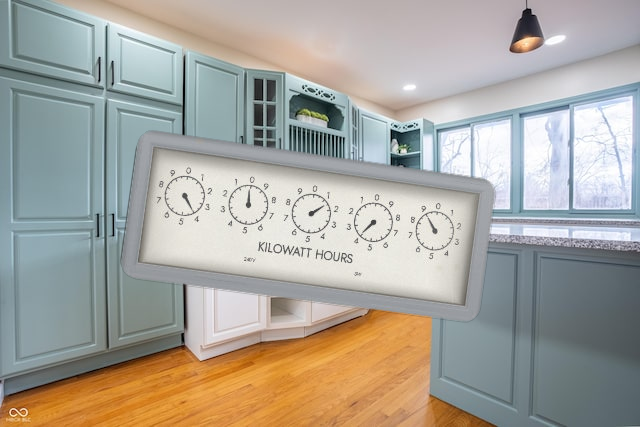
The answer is 40139 kWh
